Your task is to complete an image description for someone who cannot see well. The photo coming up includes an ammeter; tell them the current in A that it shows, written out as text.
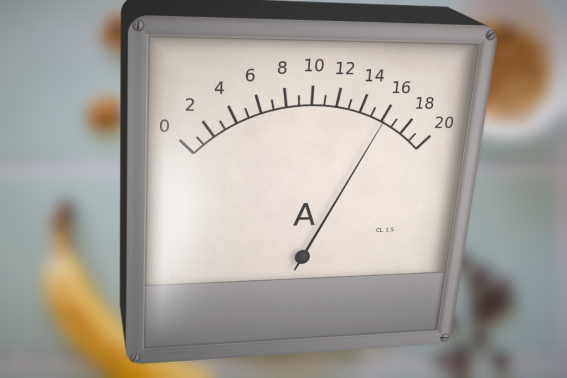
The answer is 16 A
